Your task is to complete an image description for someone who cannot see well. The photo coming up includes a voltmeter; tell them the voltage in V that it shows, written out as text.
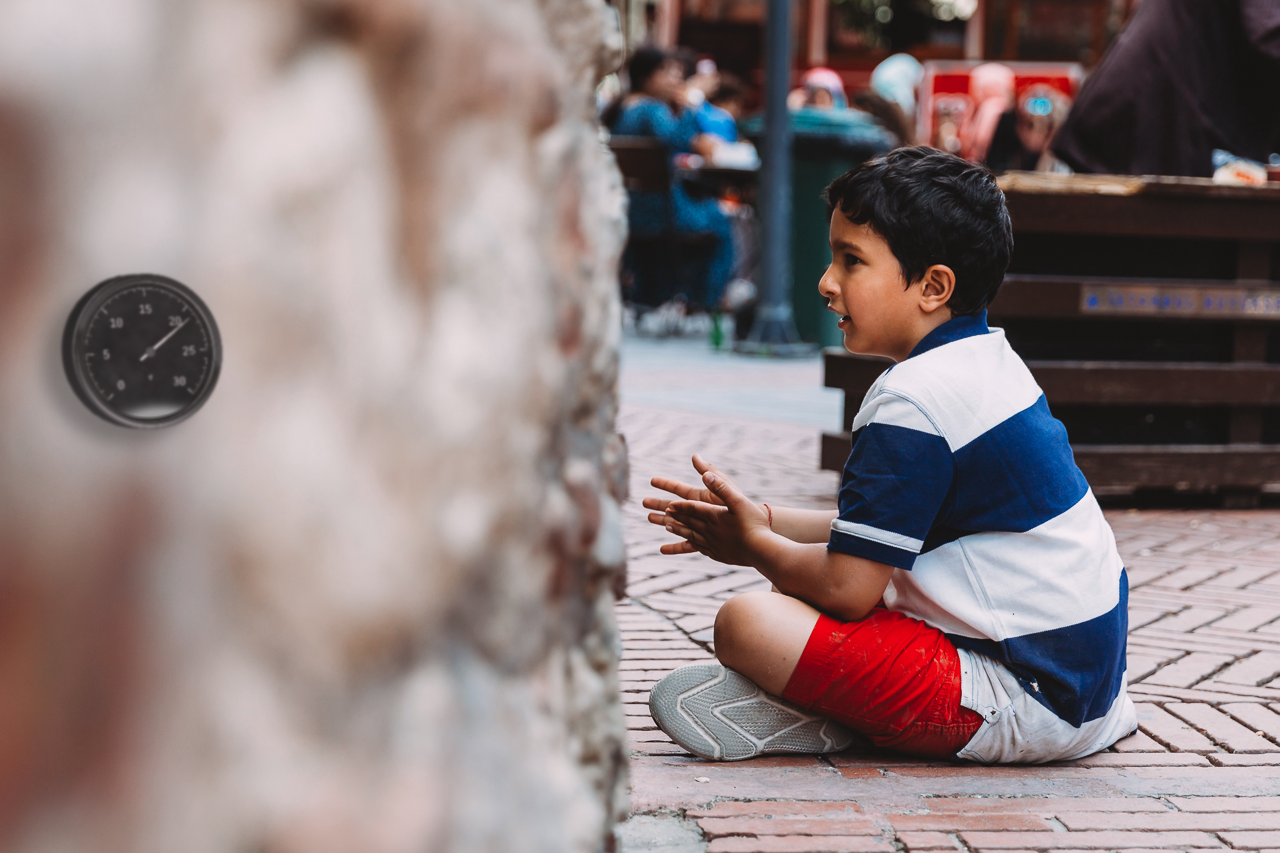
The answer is 21 V
